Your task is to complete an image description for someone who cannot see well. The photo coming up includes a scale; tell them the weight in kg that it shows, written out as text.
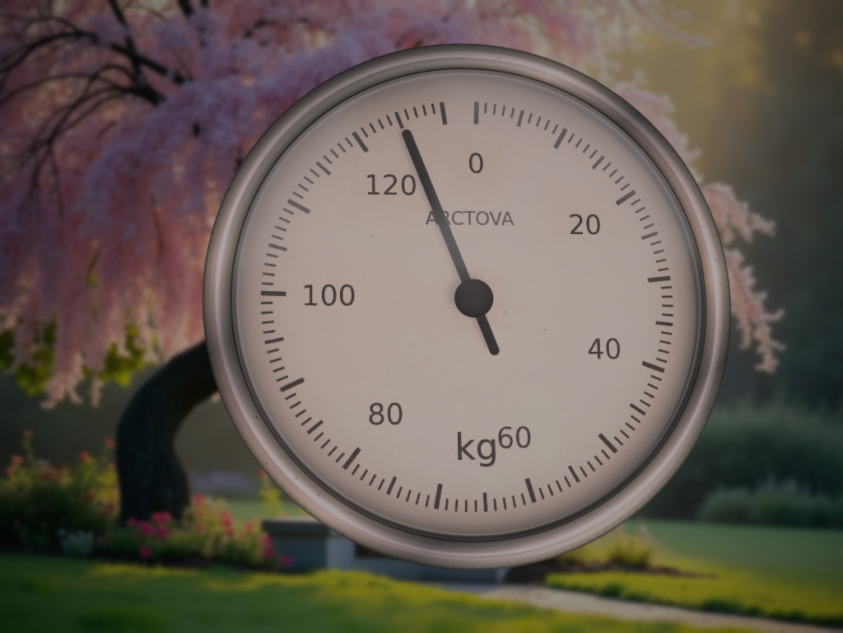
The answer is 125 kg
